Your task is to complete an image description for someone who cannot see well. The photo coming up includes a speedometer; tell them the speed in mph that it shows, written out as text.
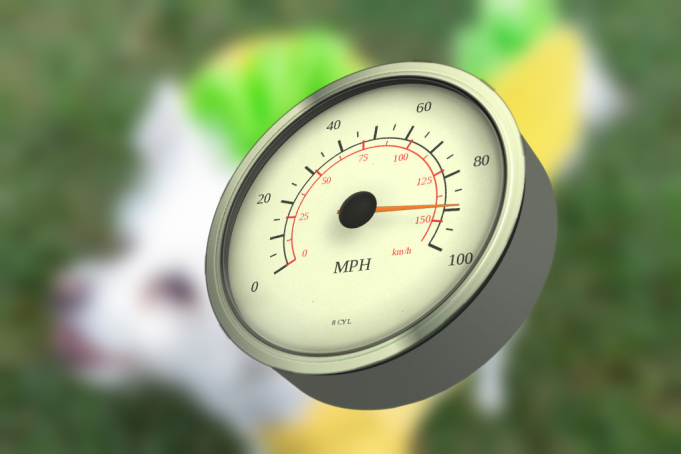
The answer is 90 mph
